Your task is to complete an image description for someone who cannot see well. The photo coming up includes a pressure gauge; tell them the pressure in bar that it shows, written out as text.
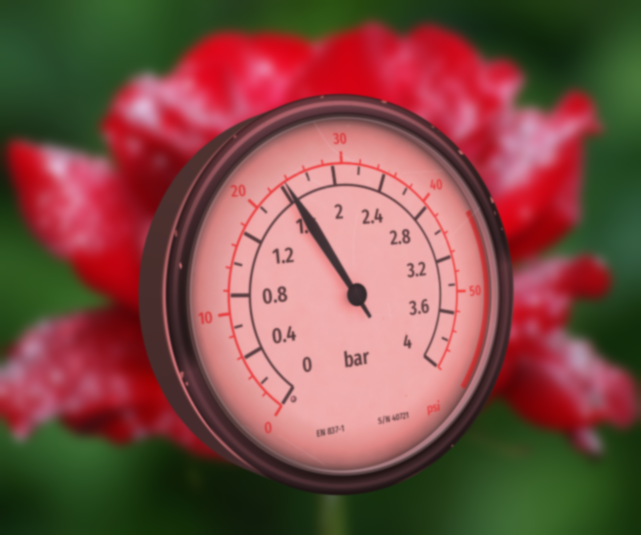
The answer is 1.6 bar
